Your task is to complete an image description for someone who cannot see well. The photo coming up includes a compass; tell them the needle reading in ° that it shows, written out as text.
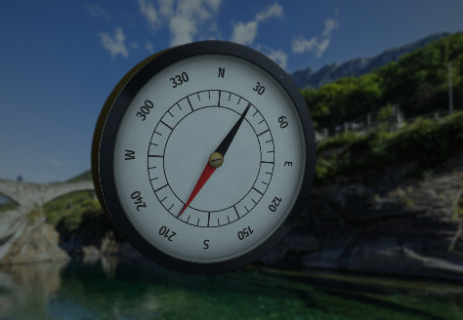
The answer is 210 °
